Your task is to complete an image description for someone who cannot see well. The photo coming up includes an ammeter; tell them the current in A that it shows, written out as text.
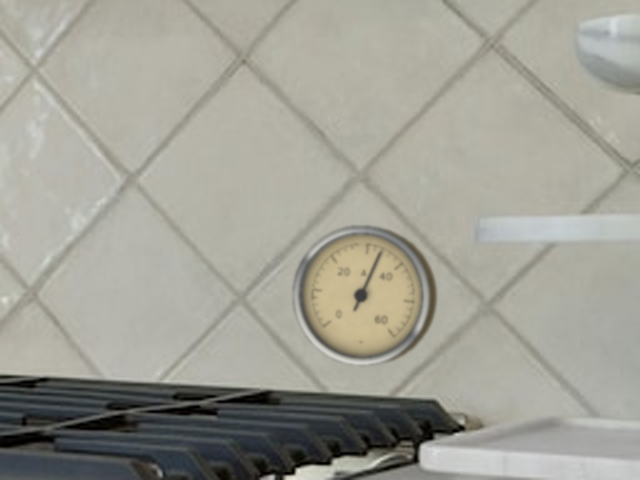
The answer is 34 A
